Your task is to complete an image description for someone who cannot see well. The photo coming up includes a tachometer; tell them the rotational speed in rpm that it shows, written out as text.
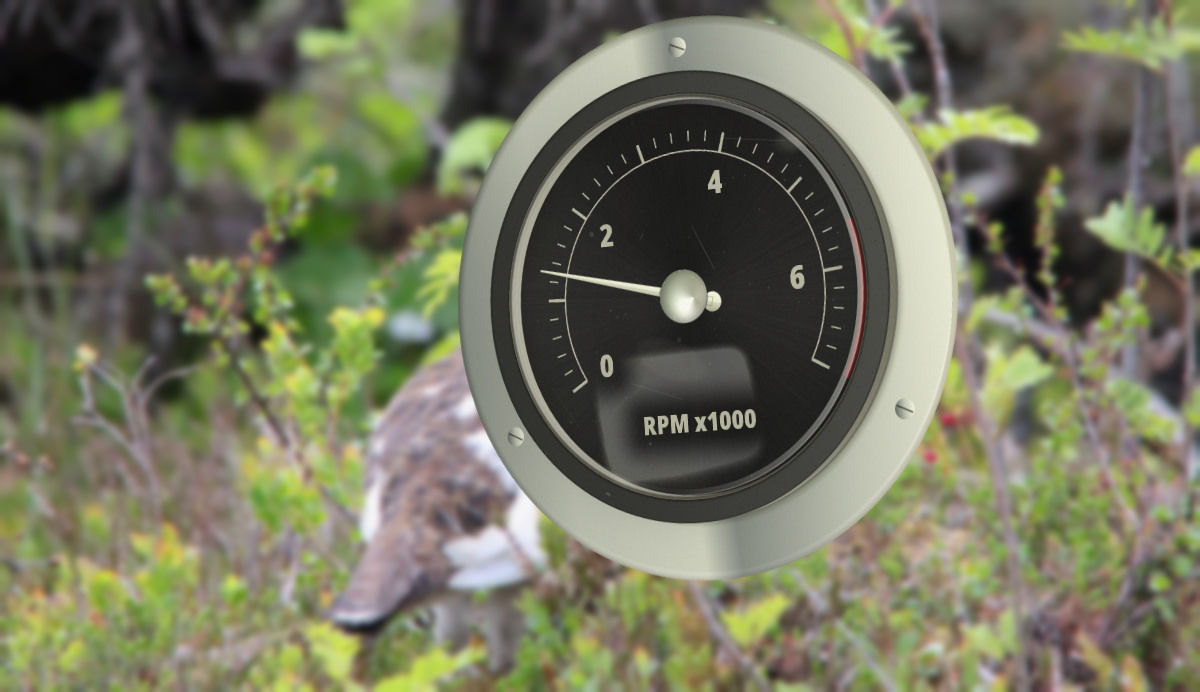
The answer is 1300 rpm
